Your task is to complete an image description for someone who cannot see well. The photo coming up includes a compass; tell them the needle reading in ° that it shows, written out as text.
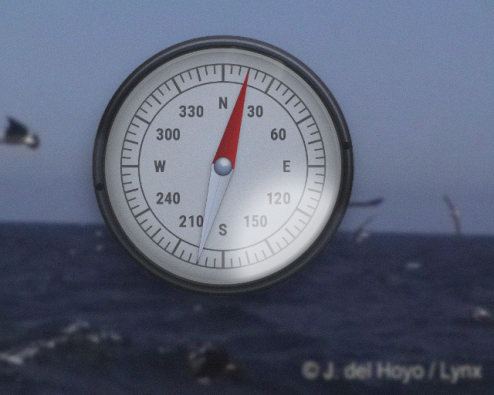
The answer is 15 °
